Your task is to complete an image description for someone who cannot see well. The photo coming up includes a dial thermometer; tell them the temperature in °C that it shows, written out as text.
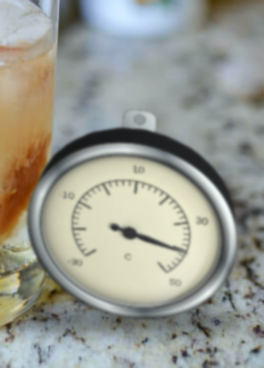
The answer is 40 °C
